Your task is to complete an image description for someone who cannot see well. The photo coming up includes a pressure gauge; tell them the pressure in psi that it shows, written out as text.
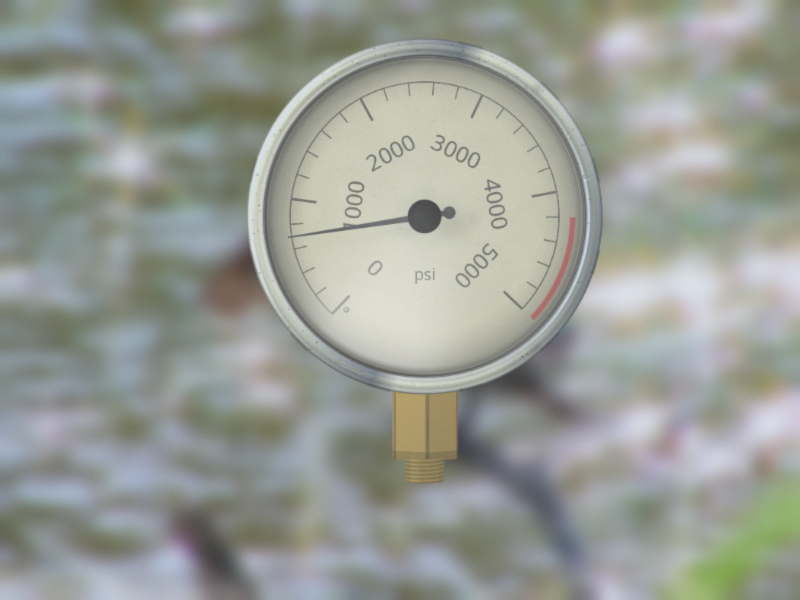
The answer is 700 psi
